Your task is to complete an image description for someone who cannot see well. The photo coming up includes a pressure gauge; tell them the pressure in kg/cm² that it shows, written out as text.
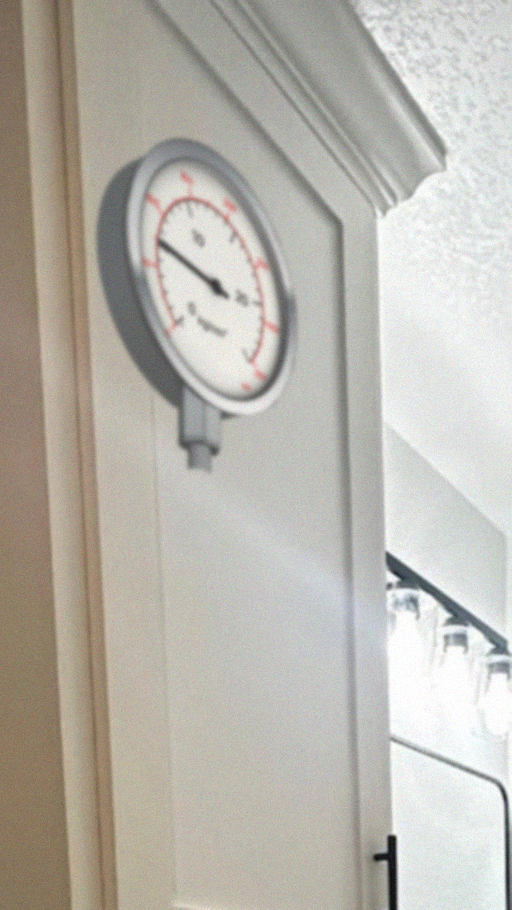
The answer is 5 kg/cm²
